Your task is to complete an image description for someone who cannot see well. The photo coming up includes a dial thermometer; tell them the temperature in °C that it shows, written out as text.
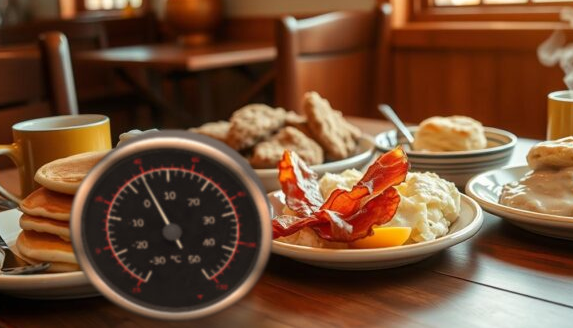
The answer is 4 °C
